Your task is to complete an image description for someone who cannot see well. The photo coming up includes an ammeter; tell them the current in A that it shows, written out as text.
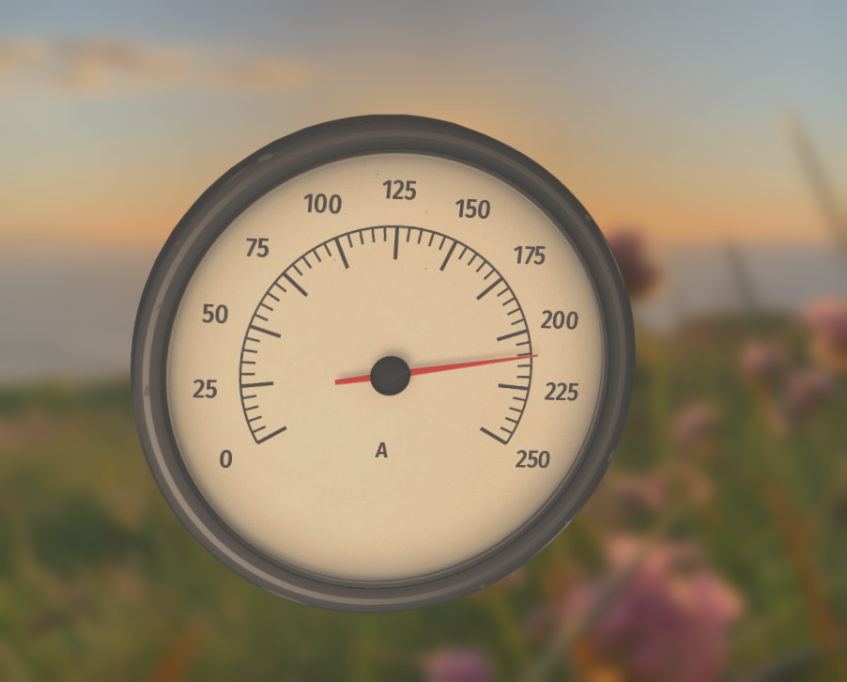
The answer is 210 A
